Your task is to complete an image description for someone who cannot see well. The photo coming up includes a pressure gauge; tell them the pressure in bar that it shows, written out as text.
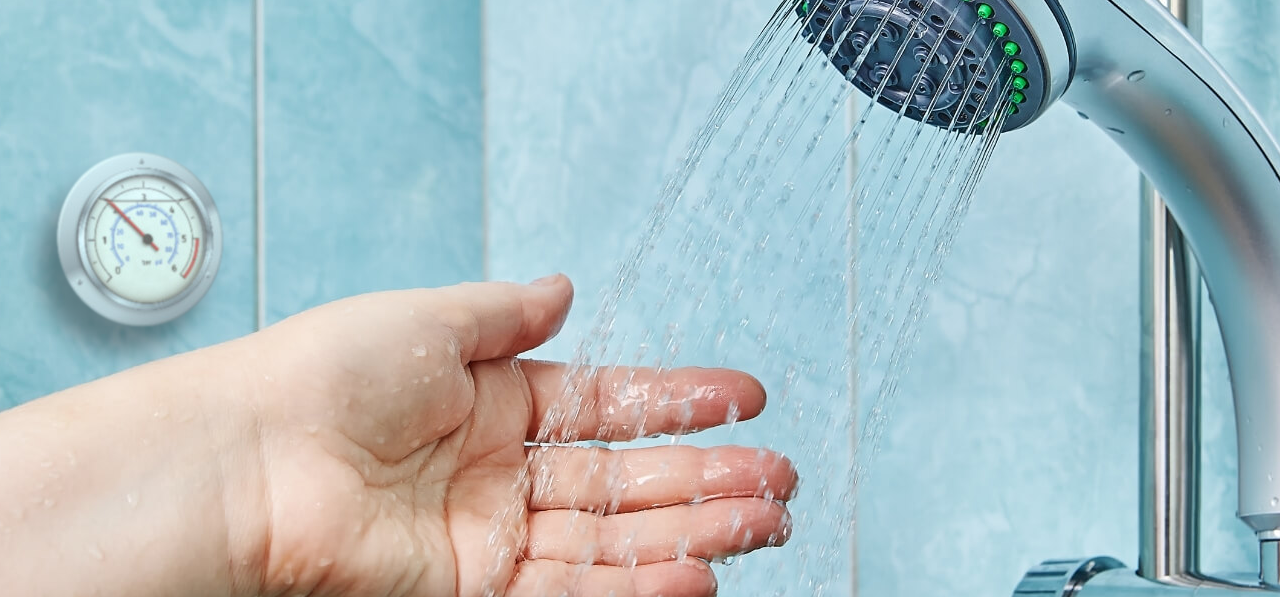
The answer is 2 bar
